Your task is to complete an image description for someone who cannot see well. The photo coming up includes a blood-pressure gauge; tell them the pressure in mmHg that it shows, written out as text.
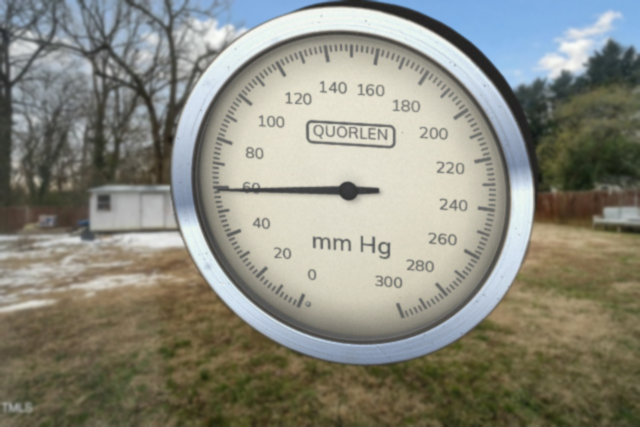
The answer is 60 mmHg
